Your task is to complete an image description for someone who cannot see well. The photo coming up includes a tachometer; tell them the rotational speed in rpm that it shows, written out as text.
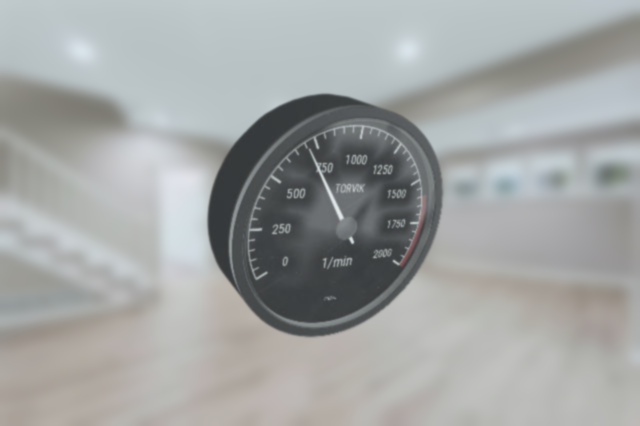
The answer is 700 rpm
